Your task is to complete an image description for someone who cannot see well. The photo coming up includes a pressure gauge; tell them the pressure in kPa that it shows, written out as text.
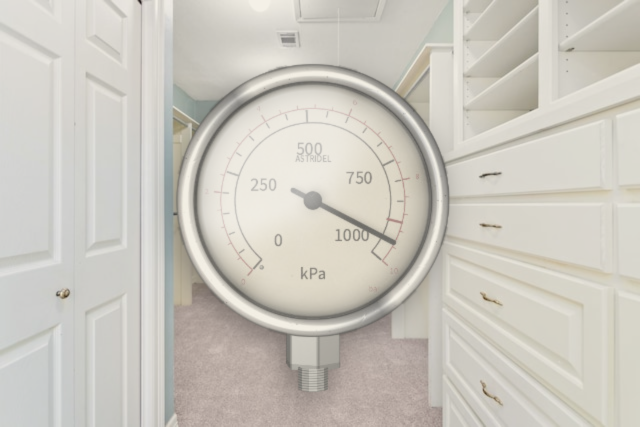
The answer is 950 kPa
